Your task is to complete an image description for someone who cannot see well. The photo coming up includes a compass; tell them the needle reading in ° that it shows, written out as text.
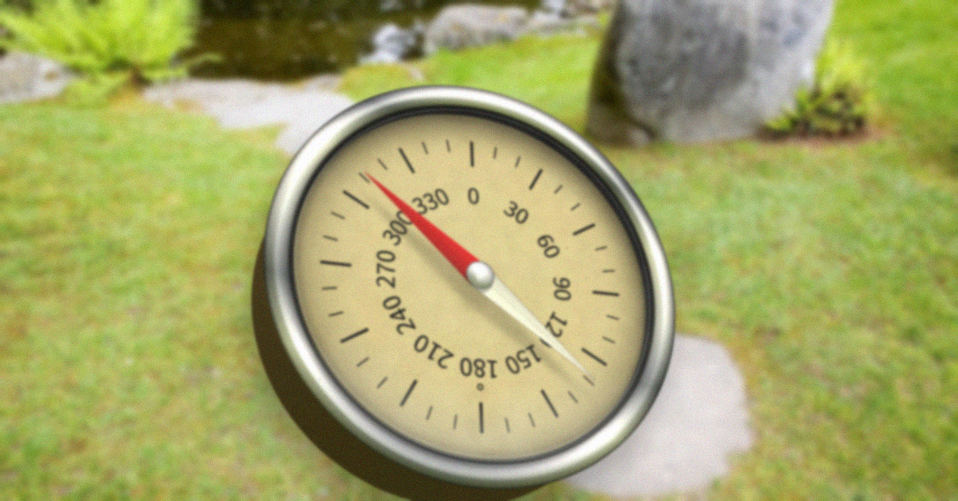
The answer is 310 °
